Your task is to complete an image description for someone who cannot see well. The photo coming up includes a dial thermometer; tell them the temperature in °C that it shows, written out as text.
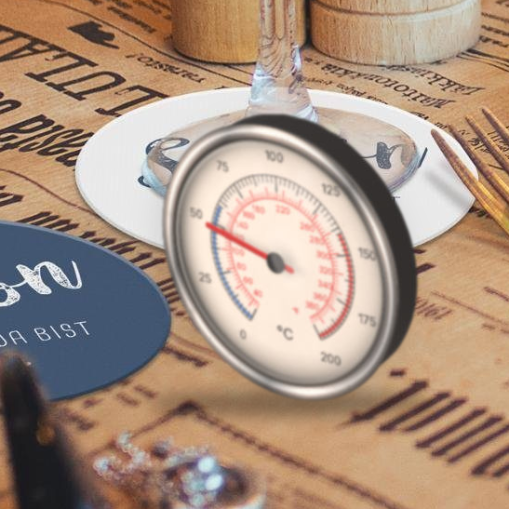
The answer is 50 °C
